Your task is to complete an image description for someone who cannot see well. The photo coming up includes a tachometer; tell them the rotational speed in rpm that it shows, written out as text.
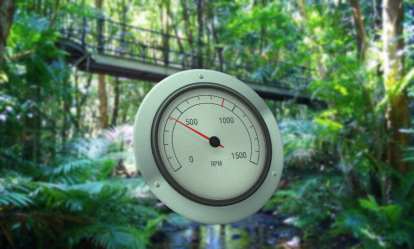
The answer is 400 rpm
